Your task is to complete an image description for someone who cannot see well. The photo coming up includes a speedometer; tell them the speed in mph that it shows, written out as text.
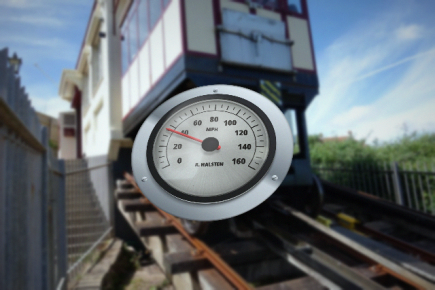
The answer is 35 mph
